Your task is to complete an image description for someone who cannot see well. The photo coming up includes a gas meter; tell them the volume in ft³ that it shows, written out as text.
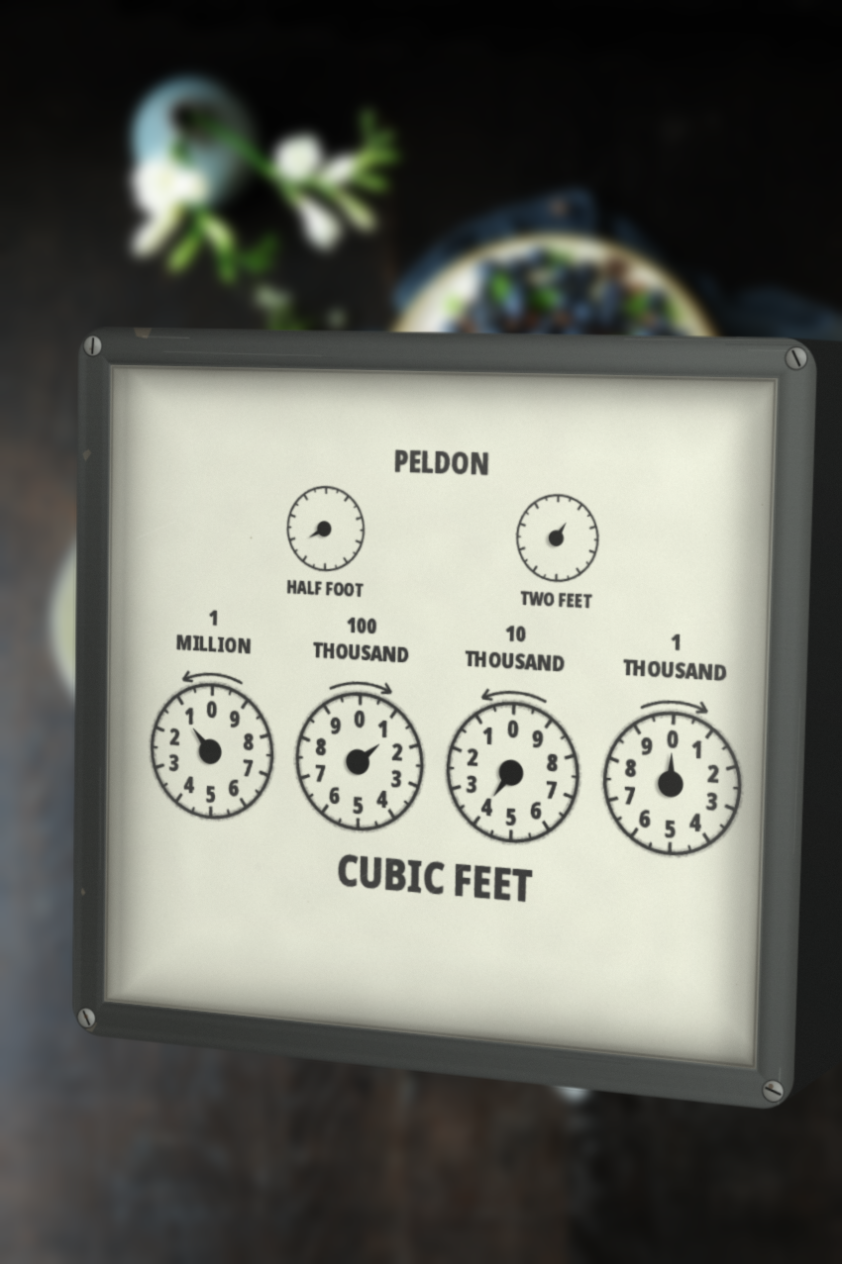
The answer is 114000 ft³
